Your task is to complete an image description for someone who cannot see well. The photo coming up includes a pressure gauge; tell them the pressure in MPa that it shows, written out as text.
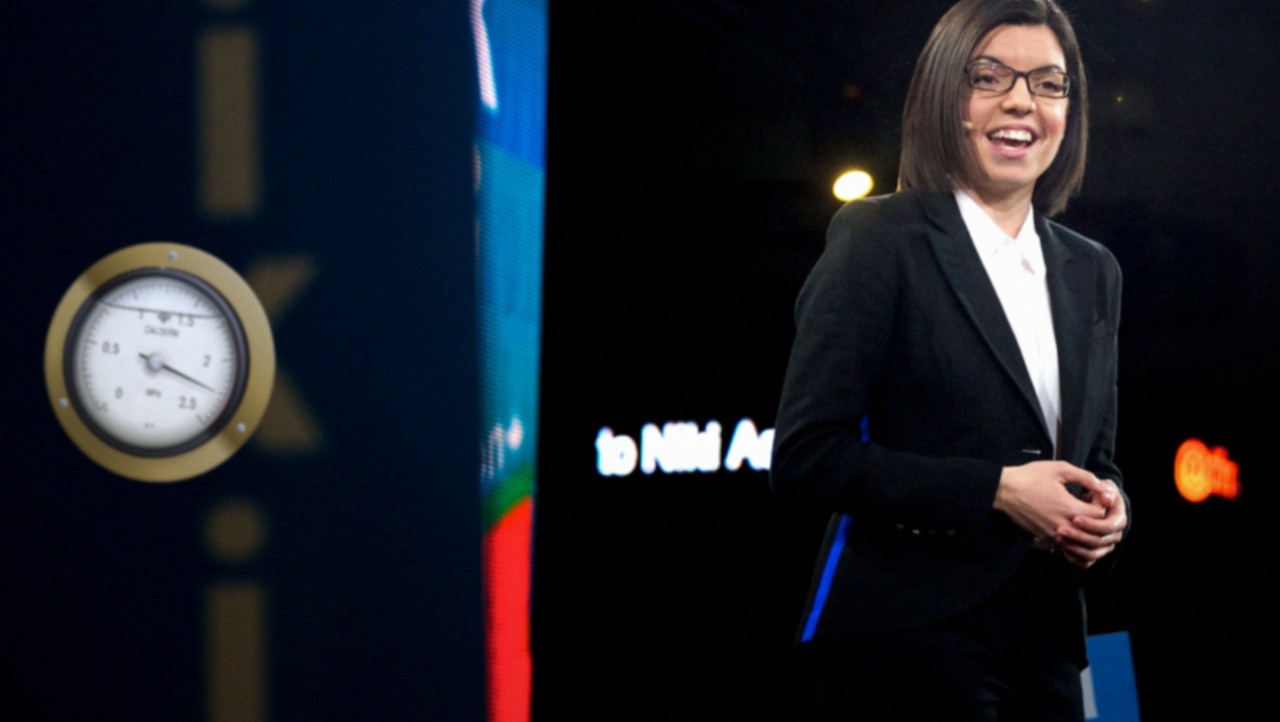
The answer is 2.25 MPa
